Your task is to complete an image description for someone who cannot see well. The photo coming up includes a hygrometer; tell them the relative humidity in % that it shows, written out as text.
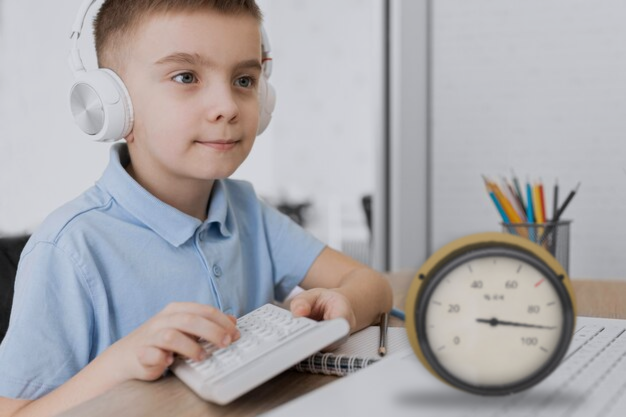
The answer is 90 %
